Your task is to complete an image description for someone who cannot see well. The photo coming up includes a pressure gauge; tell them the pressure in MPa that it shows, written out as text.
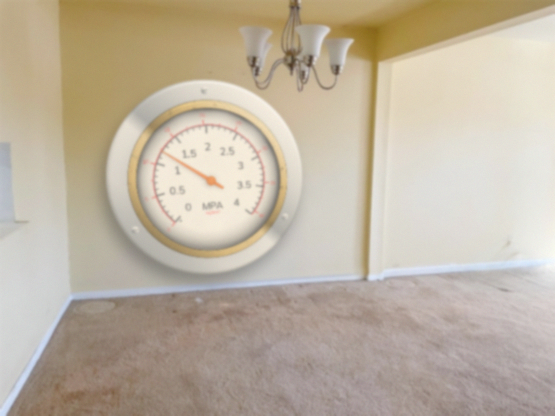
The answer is 1.2 MPa
